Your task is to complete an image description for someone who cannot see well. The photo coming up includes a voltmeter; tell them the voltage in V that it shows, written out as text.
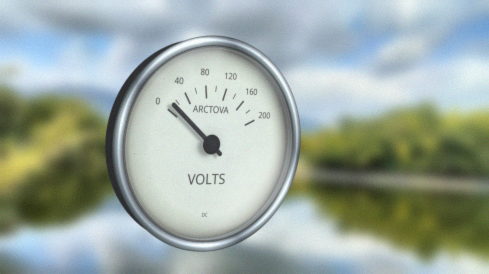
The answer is 10 V
